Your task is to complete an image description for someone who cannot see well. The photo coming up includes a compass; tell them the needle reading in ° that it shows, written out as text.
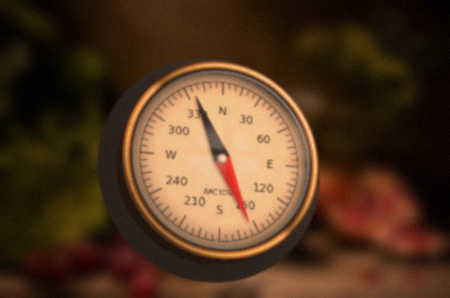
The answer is 155 °
